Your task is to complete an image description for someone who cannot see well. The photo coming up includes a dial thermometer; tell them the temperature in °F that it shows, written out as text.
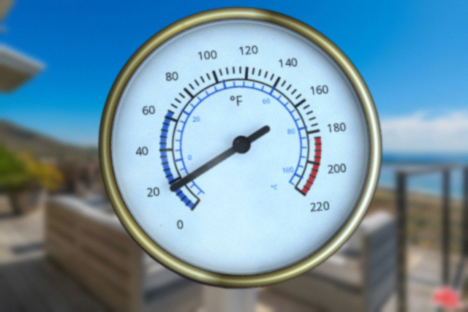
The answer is 16 °F
